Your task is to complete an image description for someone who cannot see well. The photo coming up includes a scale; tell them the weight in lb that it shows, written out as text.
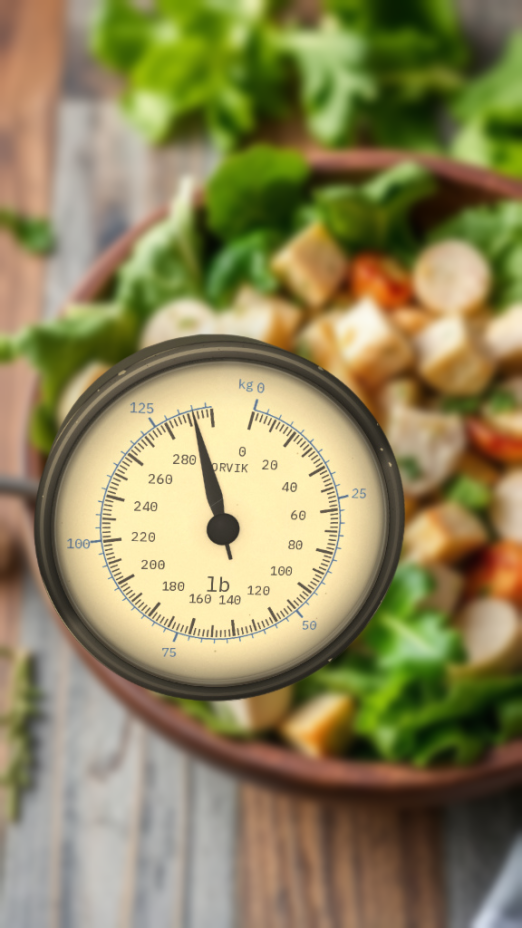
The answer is 292 lb
